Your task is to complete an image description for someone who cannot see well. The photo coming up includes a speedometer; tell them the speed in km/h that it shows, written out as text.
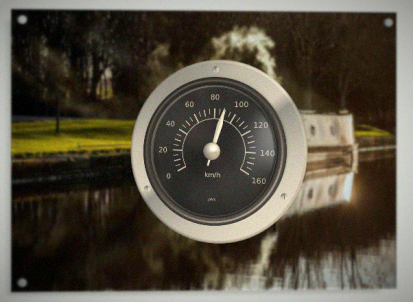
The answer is 90 km/h
